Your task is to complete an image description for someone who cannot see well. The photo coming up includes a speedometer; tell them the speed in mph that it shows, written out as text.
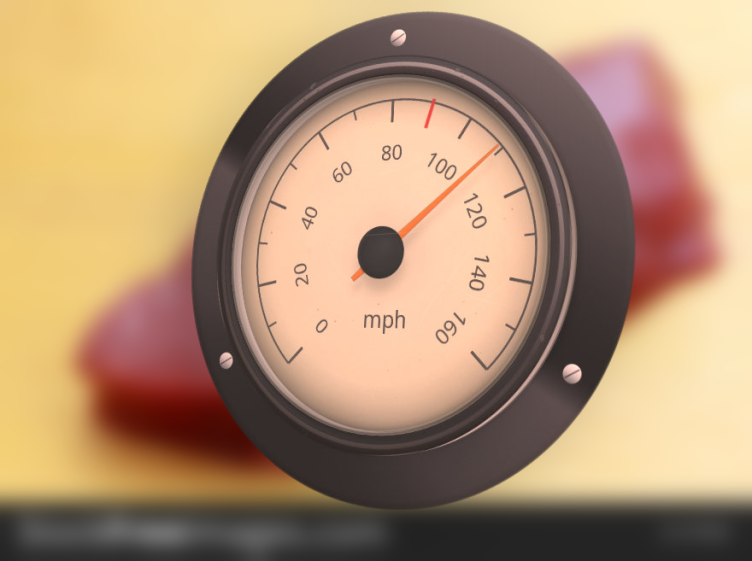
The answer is 110 mph
